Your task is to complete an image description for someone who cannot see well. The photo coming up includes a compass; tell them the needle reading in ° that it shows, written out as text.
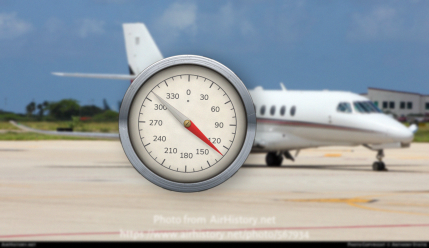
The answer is 130 °
